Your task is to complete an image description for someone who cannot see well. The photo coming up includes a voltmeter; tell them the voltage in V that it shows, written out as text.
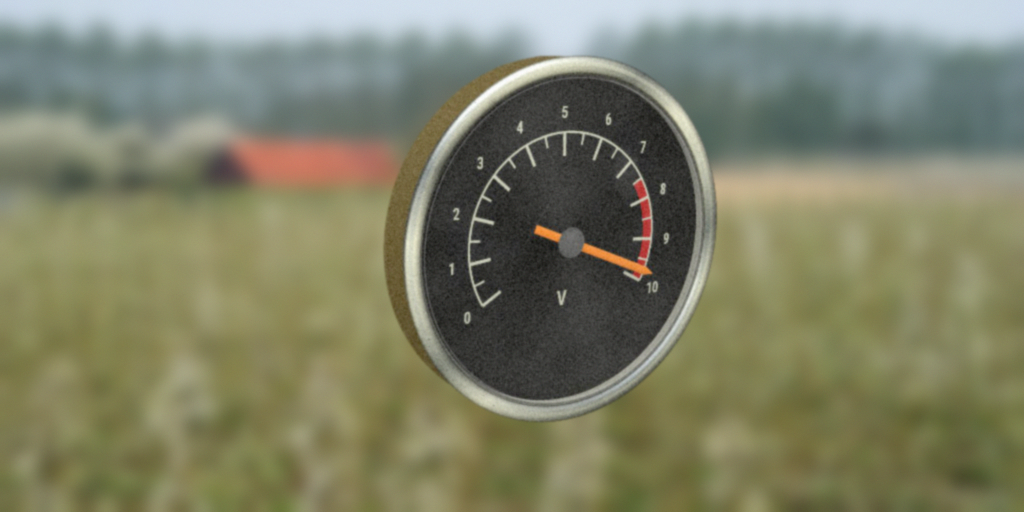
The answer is 9.75 V
